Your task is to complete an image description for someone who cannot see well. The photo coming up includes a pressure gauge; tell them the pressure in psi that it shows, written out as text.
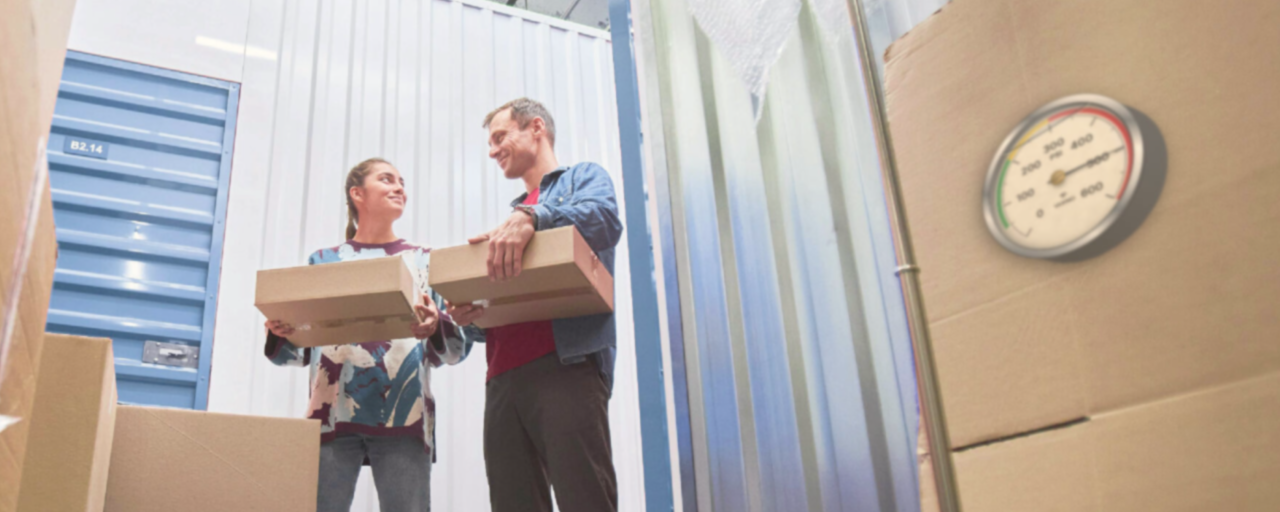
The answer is 500 psi
